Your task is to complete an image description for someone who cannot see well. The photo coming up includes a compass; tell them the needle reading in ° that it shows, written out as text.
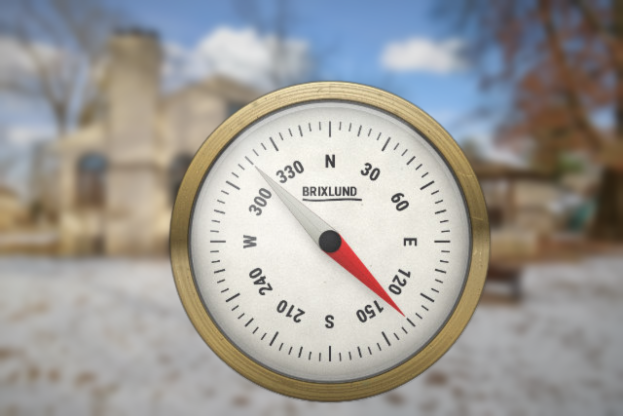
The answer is 135 °
